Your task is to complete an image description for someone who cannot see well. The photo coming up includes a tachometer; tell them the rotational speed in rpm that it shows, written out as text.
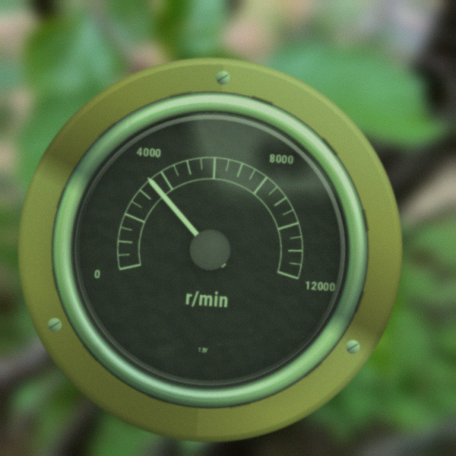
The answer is 3500 rpm
